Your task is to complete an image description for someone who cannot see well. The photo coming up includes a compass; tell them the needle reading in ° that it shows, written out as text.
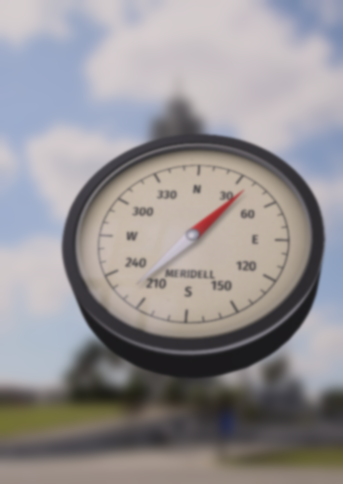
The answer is 40 °
